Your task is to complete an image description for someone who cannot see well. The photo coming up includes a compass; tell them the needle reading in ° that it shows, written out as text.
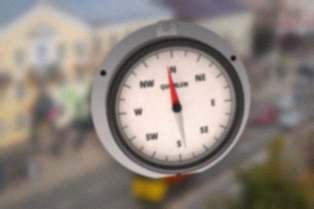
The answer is 352.5 °
